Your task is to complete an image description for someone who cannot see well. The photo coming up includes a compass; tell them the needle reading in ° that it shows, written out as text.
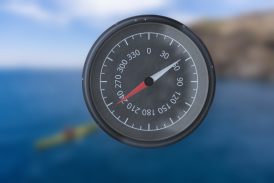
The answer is 235 °
